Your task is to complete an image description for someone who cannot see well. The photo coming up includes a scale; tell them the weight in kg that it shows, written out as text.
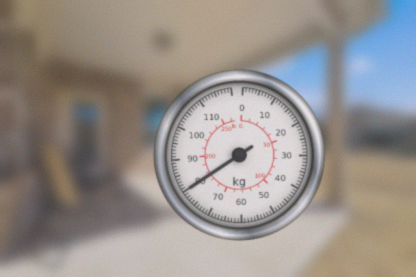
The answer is 80 kg
